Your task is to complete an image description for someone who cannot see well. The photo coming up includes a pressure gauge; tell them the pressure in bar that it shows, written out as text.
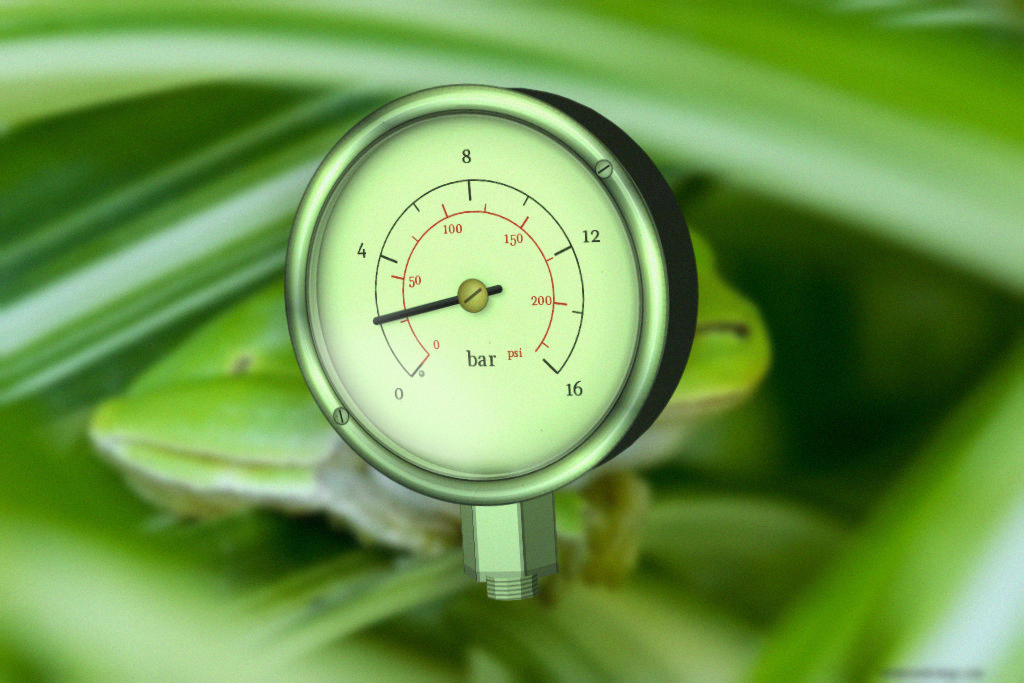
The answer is 2 bar
